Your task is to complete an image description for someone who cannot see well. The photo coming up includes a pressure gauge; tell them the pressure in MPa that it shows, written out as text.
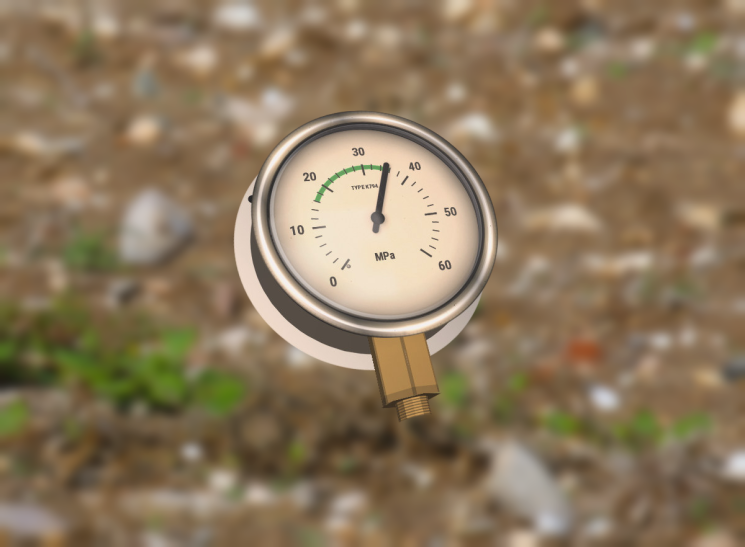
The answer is 35 MPa
